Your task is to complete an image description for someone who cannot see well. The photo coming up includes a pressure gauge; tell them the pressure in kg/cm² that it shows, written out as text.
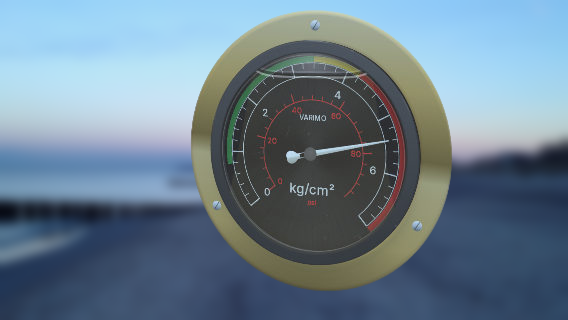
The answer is 5.4 kg/cm²
